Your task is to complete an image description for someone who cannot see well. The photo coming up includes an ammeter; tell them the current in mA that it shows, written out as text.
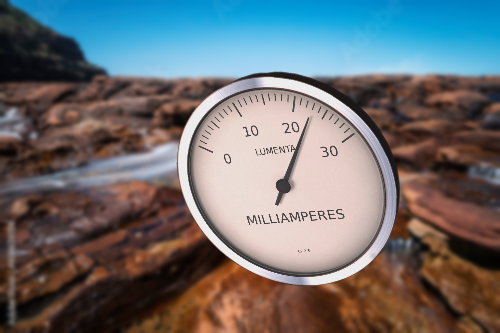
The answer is 23 mA
